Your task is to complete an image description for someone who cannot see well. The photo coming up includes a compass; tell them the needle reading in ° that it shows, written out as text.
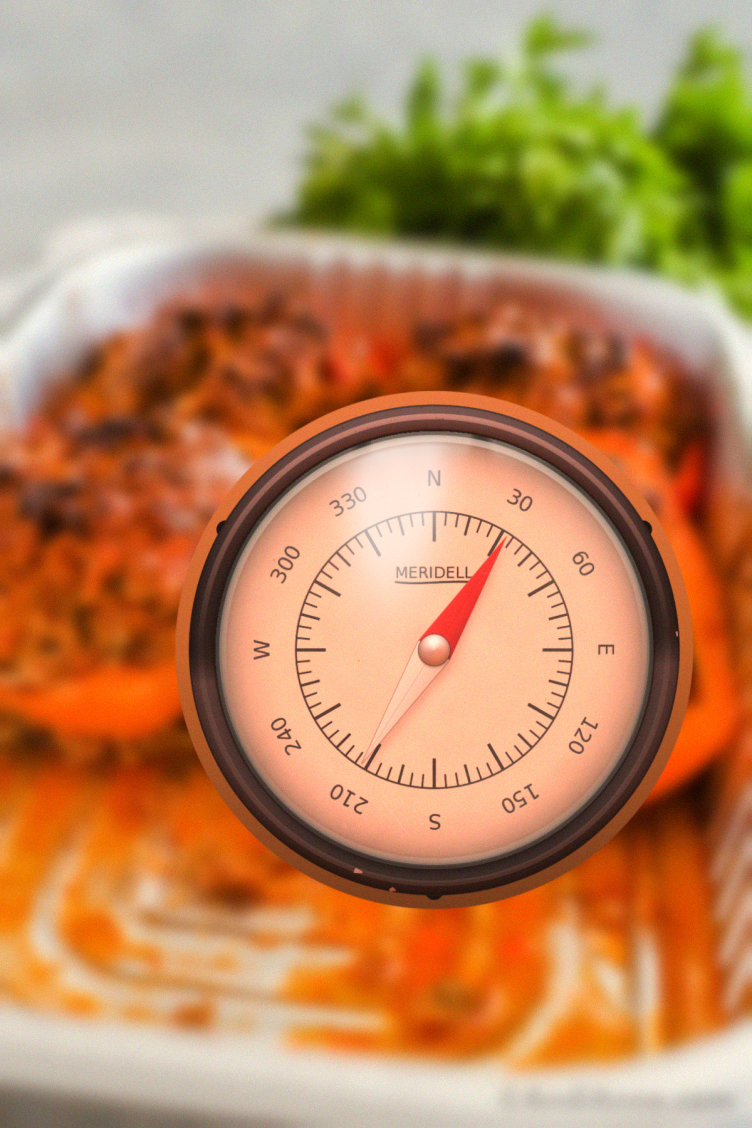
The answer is 32.5 °
